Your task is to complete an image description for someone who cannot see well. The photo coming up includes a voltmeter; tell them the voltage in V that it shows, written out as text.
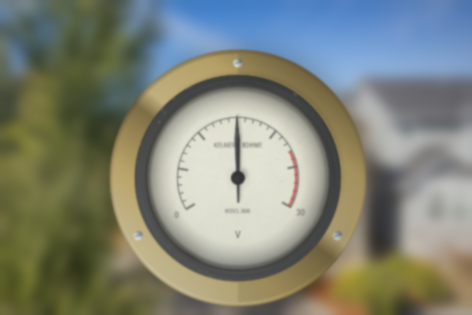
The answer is 15 V
